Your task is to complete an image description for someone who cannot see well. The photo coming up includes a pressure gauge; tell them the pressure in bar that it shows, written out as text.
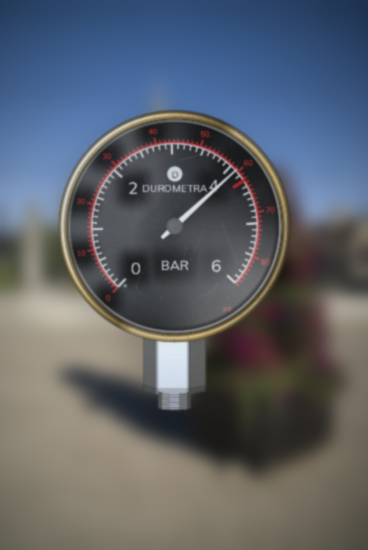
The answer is 4.1 bar
